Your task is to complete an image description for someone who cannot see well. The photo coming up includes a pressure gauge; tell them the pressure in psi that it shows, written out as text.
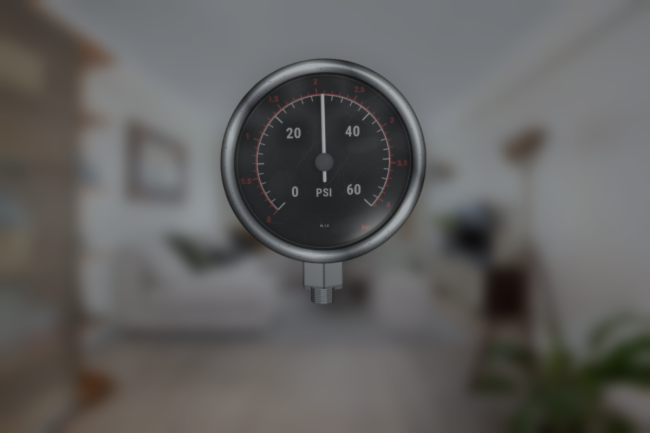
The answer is 30 psi
